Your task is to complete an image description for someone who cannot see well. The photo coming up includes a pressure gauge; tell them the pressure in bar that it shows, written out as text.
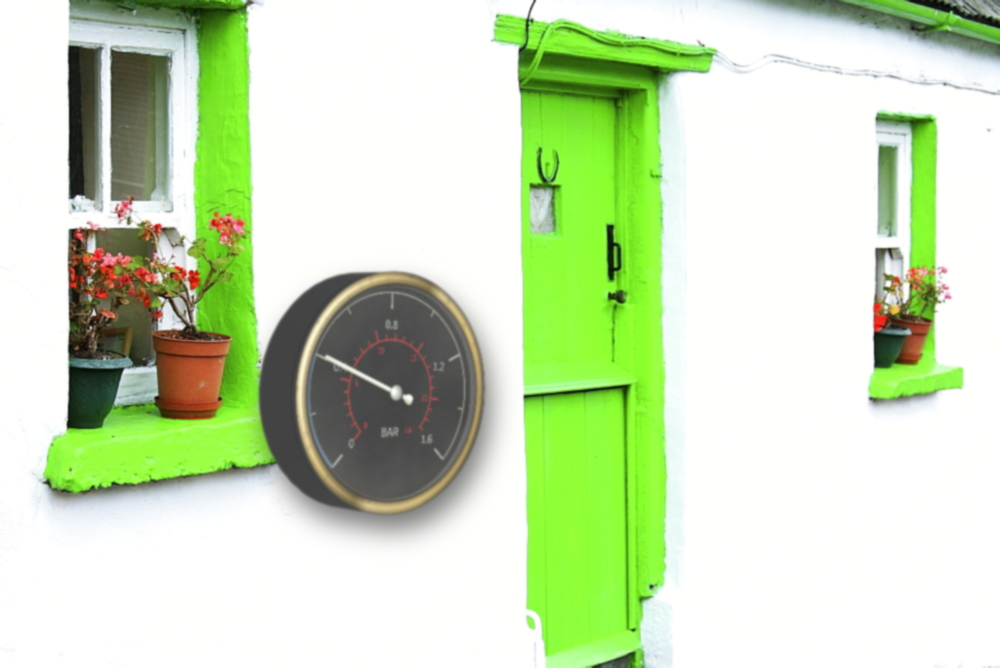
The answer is 0.4 bar
